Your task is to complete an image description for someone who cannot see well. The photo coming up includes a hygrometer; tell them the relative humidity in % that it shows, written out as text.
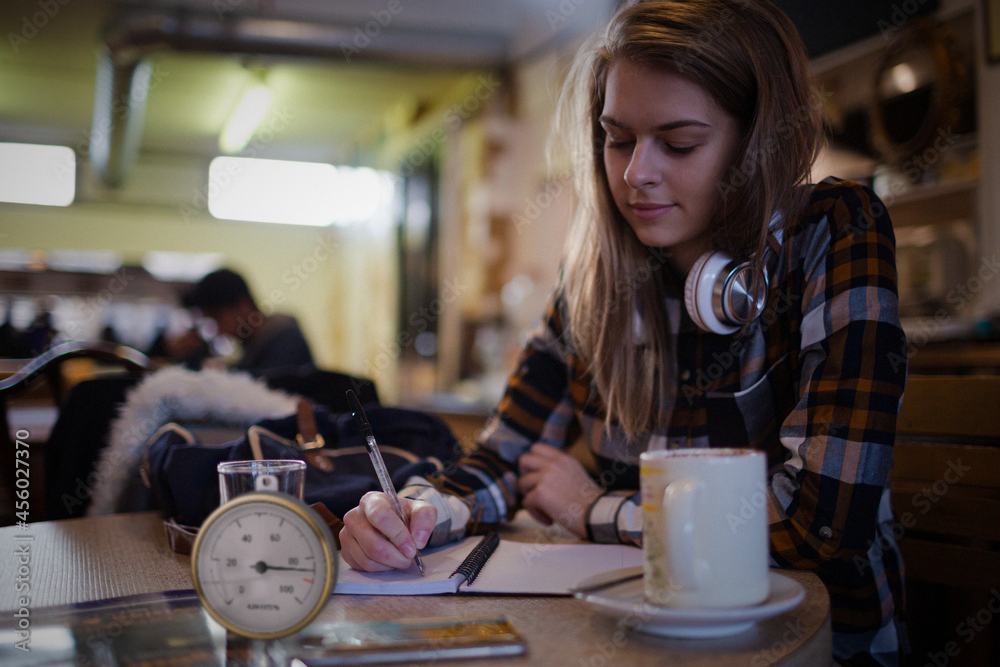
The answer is 85 %
